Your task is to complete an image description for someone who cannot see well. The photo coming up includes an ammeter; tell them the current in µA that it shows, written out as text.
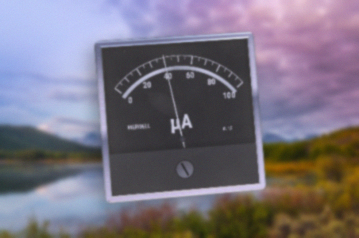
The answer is 40 µA
